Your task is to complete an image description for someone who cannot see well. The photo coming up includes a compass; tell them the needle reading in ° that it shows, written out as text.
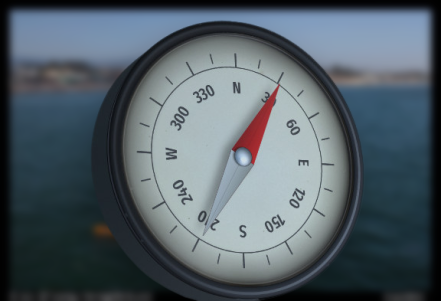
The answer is 30 °
